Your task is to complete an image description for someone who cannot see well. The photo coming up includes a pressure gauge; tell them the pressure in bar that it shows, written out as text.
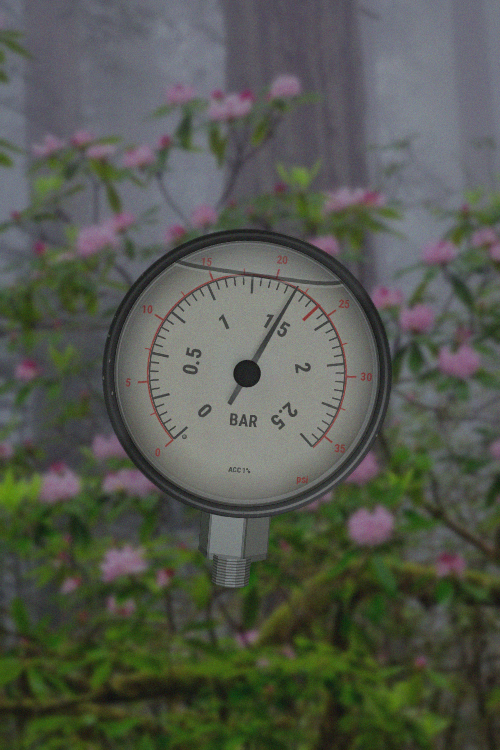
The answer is 1.5 bar
